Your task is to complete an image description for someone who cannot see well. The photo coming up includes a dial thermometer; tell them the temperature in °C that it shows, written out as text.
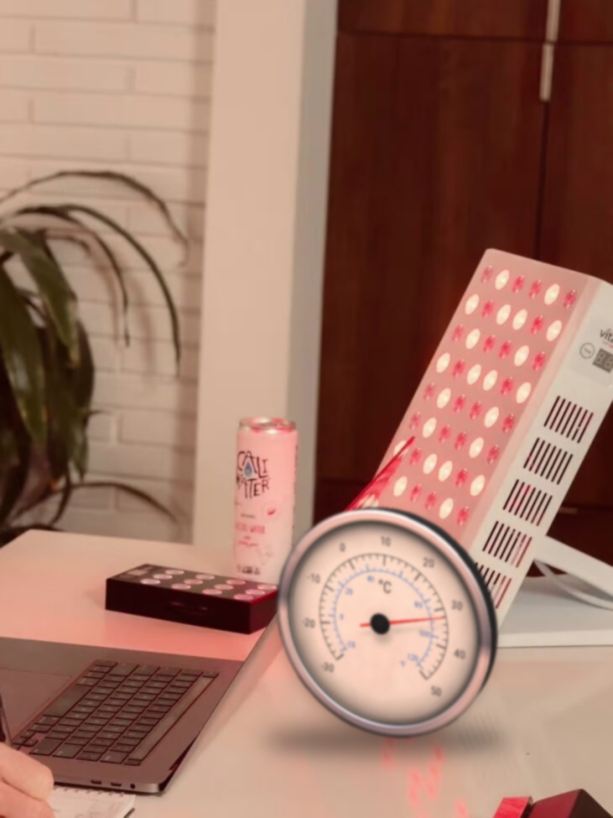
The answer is 32 °C
